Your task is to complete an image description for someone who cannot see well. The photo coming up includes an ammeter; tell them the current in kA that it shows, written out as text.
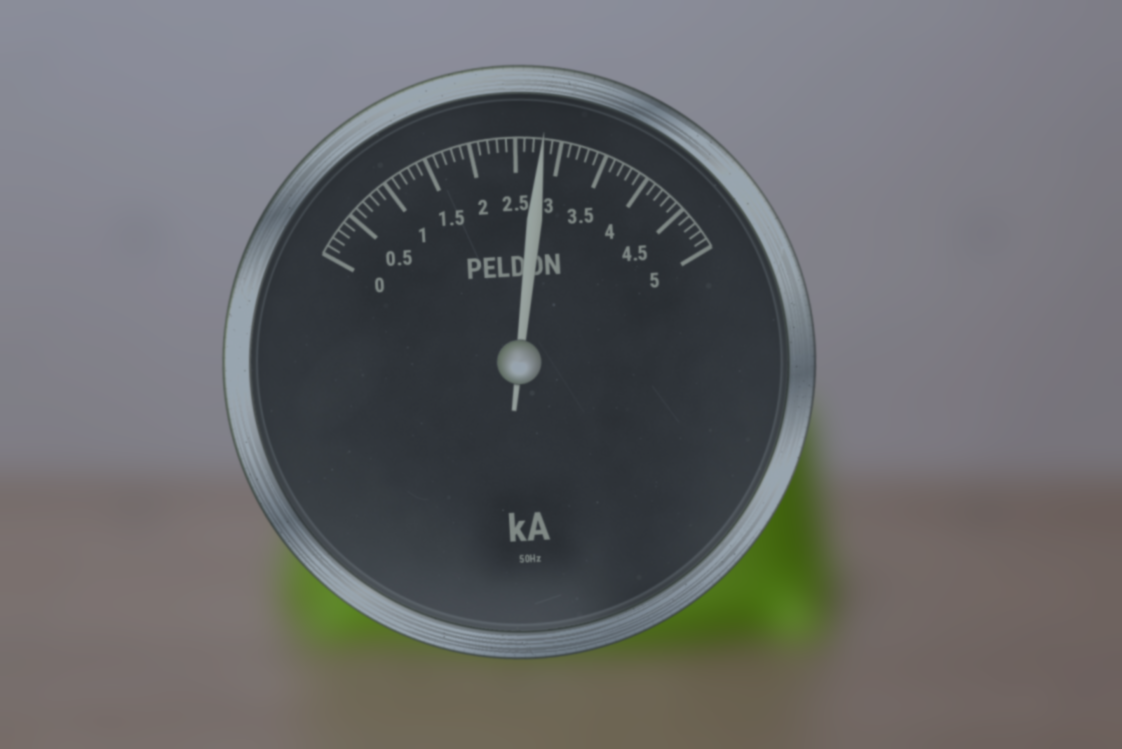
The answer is 2.8 kA
